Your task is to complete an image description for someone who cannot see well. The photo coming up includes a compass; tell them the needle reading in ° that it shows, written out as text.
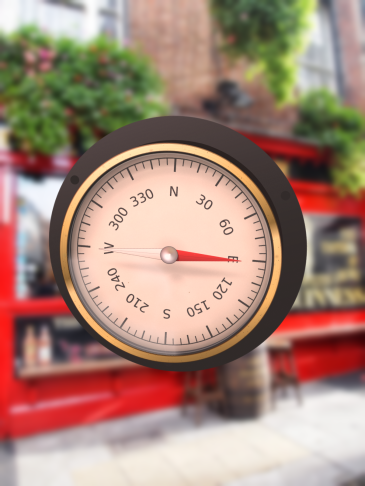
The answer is 90 °
